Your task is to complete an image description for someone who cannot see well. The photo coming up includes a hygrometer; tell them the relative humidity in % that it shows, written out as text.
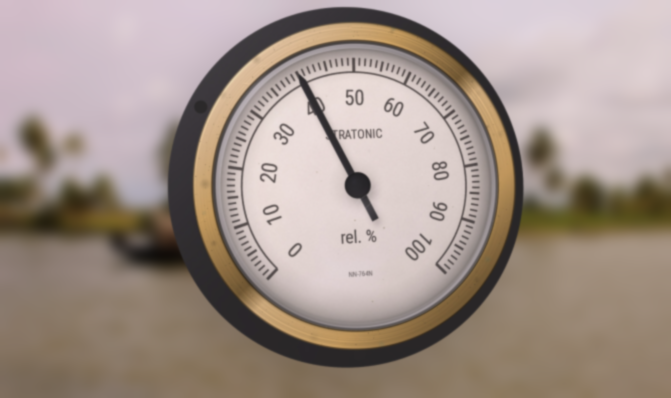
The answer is 40 %
